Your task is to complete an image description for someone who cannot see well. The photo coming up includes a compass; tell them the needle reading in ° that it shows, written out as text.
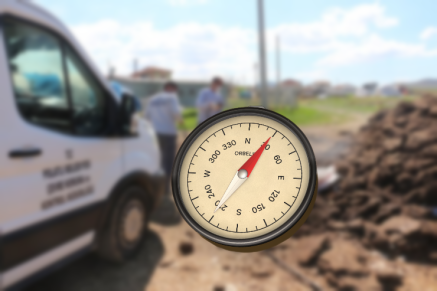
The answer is 30 °
